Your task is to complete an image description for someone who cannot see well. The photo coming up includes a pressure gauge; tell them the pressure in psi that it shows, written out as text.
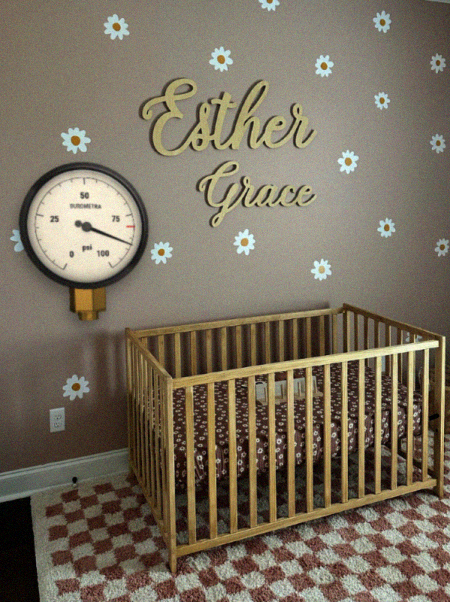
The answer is 87.5 psi
